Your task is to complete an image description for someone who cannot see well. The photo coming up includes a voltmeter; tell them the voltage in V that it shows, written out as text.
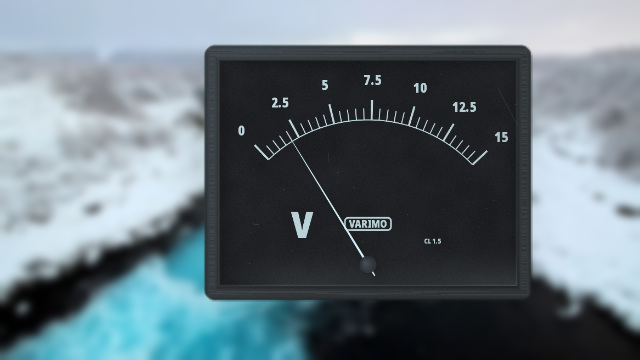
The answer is 2 V
